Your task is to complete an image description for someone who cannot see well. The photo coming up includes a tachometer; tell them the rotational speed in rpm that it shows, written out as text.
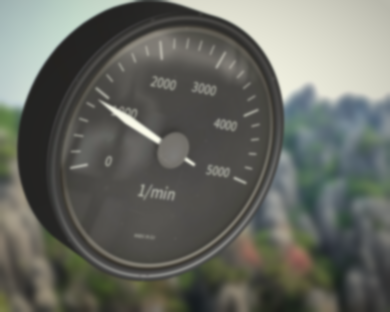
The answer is 900 rpm
